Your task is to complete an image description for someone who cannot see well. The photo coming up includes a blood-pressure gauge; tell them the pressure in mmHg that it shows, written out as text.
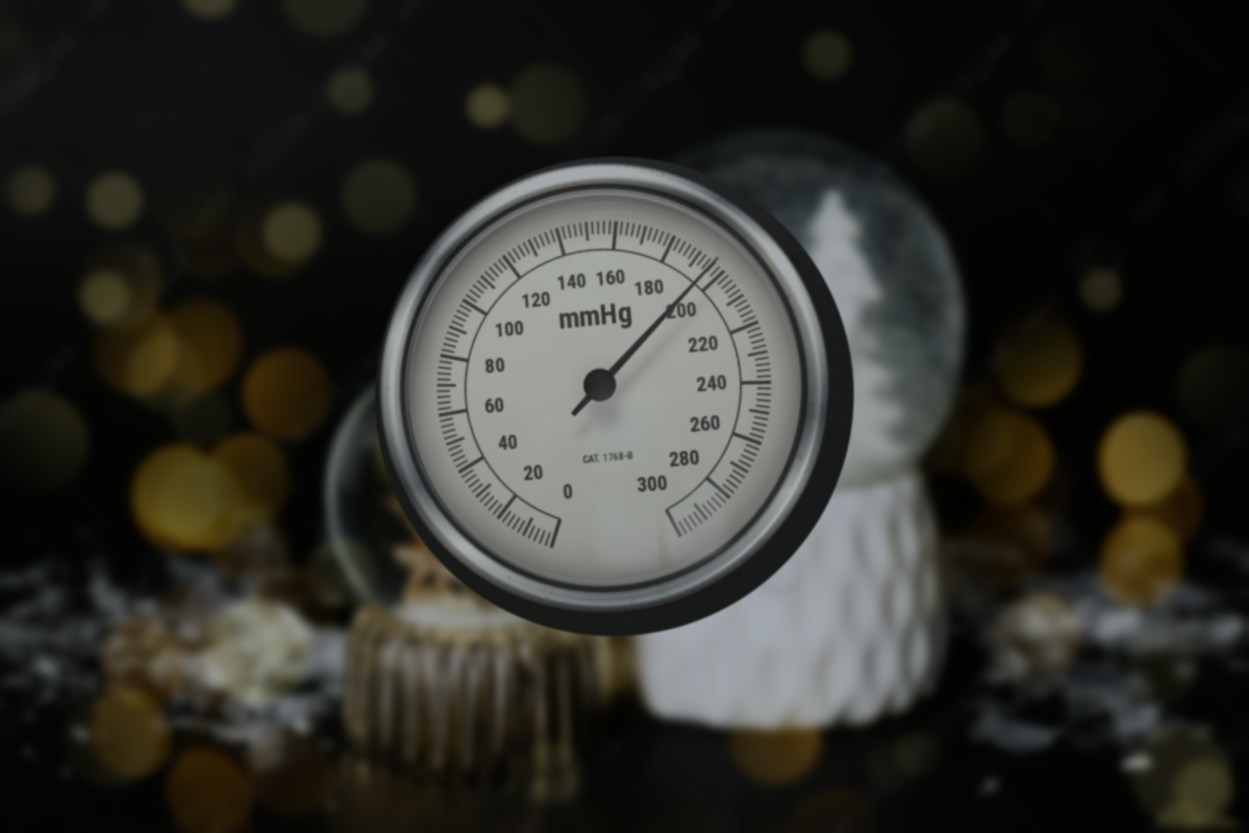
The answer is 196 mmHg
